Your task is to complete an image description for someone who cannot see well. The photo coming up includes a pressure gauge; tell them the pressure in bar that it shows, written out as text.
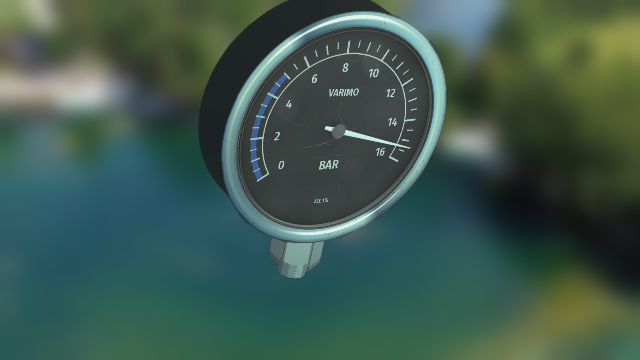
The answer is 15.25 bar
